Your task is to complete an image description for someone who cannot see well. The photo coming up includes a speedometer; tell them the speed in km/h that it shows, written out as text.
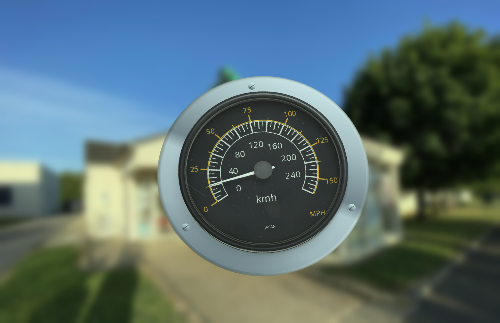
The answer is 20 km/h
